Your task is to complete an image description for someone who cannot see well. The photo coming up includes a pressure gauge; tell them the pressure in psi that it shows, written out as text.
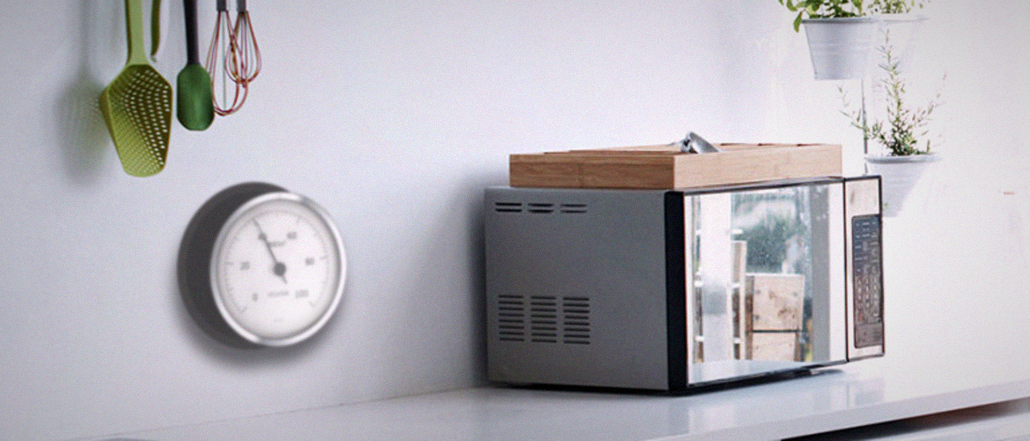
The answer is 40 psi
